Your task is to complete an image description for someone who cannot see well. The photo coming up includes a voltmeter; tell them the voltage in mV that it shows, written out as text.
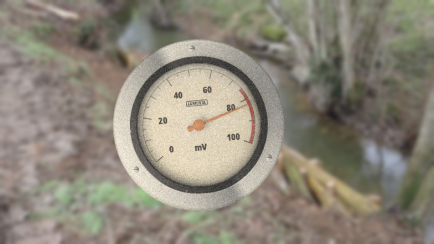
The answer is 82.5 mV
